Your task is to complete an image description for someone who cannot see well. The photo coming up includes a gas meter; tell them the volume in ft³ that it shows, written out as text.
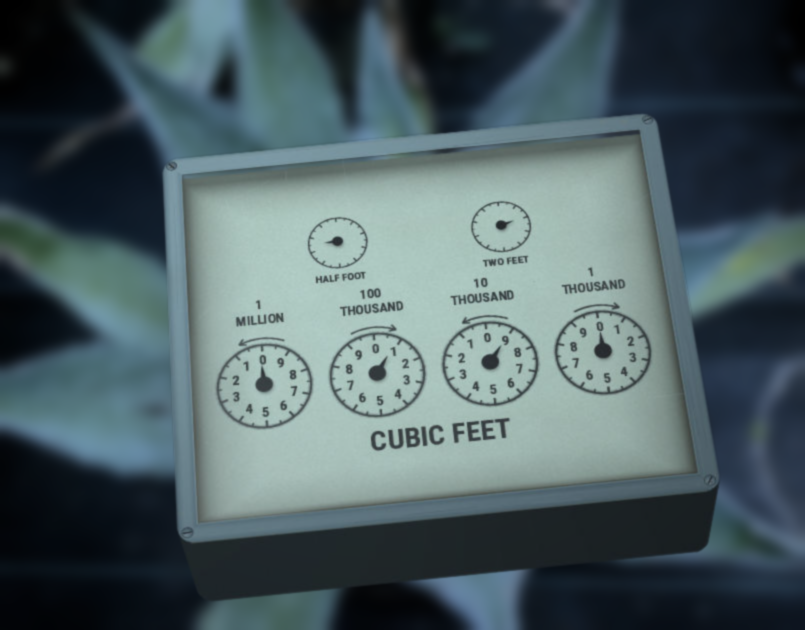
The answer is 9000 ft³
